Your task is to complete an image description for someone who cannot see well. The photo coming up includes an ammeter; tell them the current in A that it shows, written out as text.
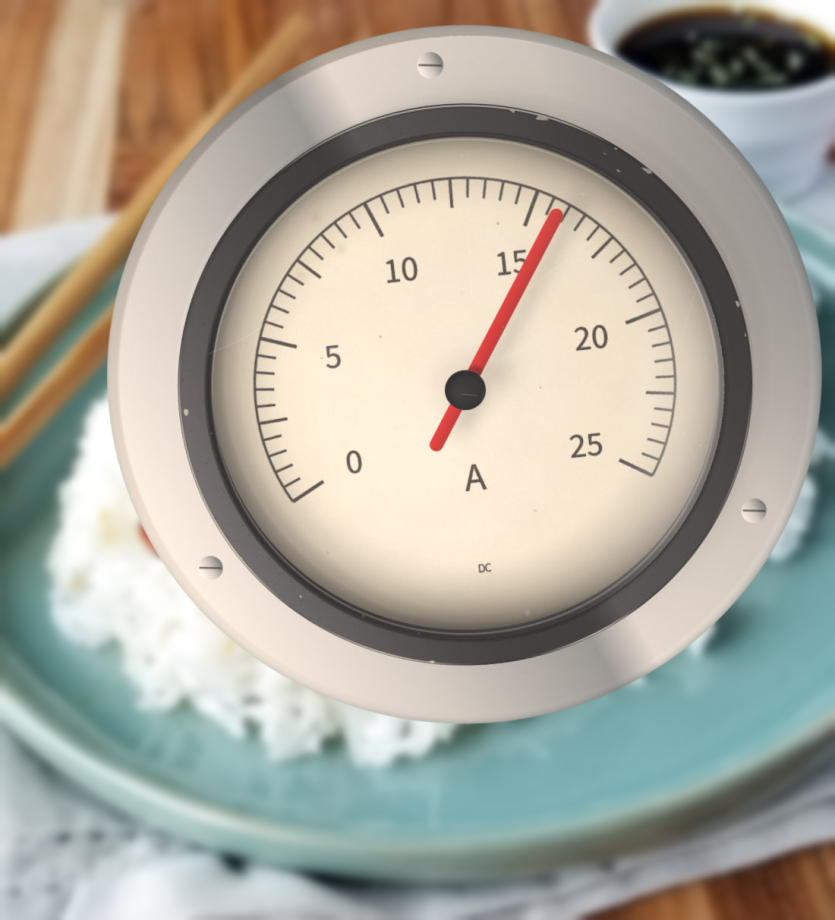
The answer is 15.75 A
